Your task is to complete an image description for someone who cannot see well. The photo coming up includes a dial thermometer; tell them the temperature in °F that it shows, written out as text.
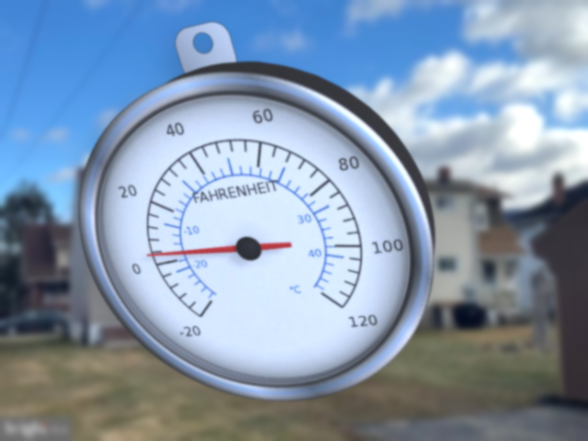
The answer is 4 °F
